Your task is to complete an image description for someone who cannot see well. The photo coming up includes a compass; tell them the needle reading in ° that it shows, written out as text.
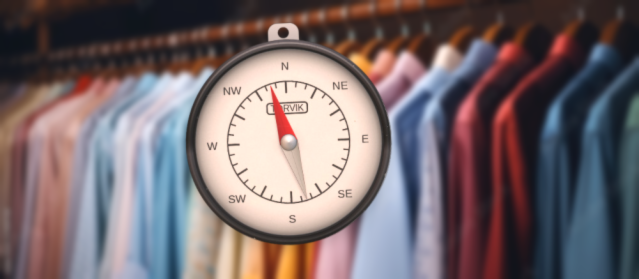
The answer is 345 °
